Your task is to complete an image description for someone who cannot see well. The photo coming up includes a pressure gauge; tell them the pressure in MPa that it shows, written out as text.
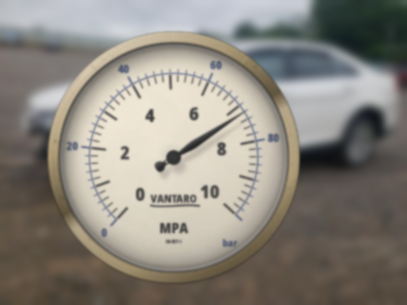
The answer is 7.2 MPa
